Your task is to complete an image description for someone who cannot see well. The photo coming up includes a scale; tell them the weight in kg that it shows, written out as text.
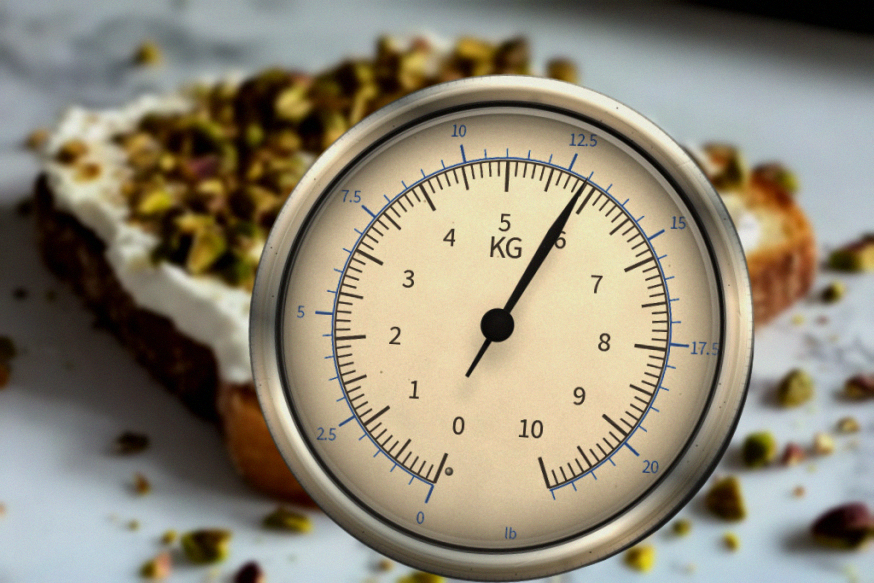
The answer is 5.9 kg
